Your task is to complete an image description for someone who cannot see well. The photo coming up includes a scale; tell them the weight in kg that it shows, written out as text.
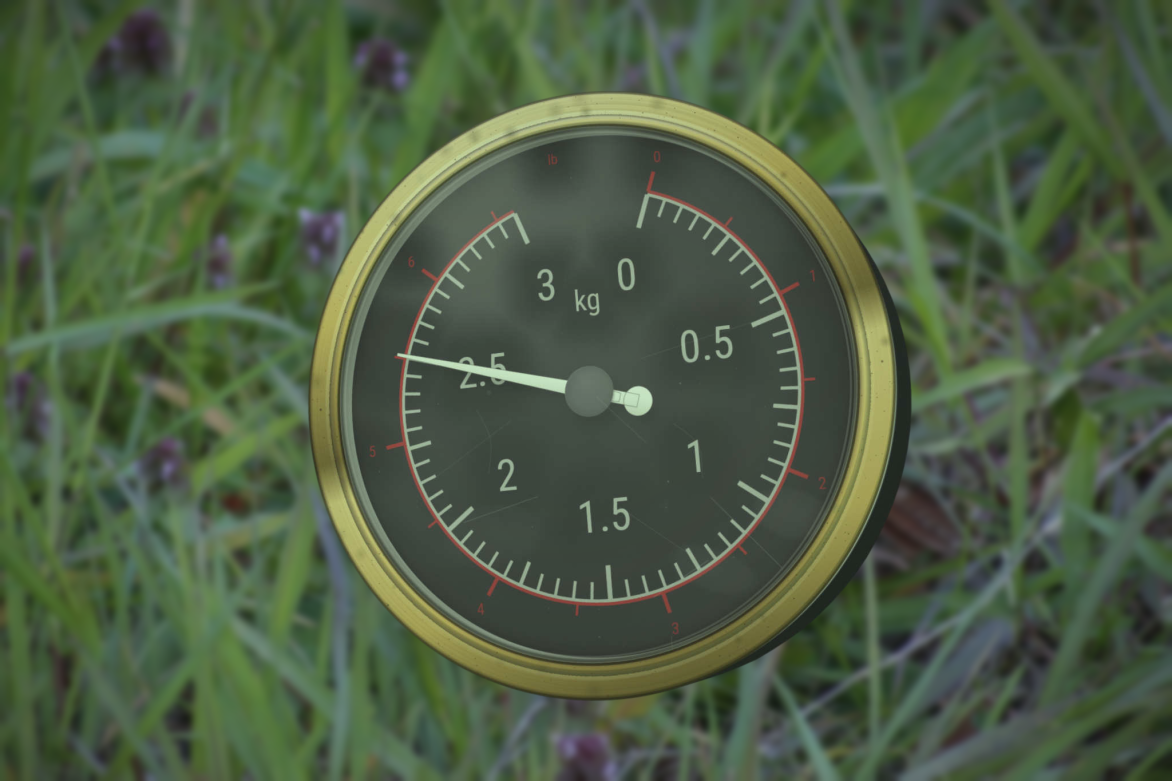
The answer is 2.5 kg
